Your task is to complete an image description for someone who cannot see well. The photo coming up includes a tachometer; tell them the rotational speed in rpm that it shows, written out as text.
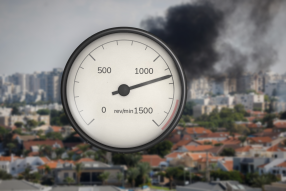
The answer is 1150 rpm
